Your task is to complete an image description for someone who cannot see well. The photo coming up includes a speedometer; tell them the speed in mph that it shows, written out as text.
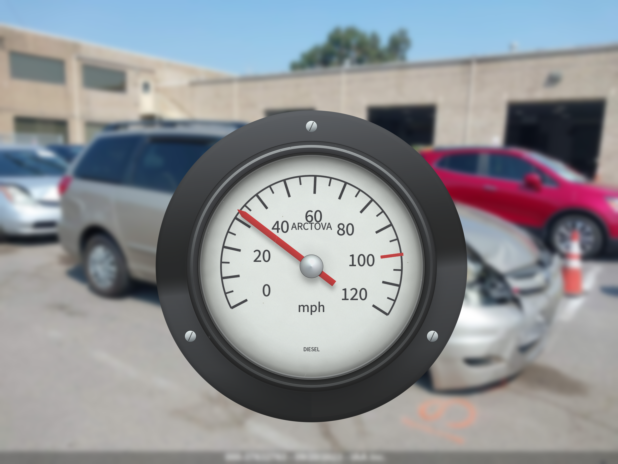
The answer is 32.5 mph
